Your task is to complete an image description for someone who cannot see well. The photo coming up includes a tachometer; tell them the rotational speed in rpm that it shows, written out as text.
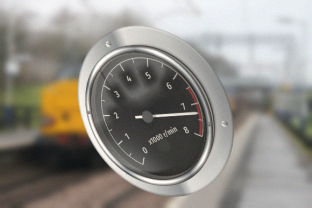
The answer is 7250 rpm
